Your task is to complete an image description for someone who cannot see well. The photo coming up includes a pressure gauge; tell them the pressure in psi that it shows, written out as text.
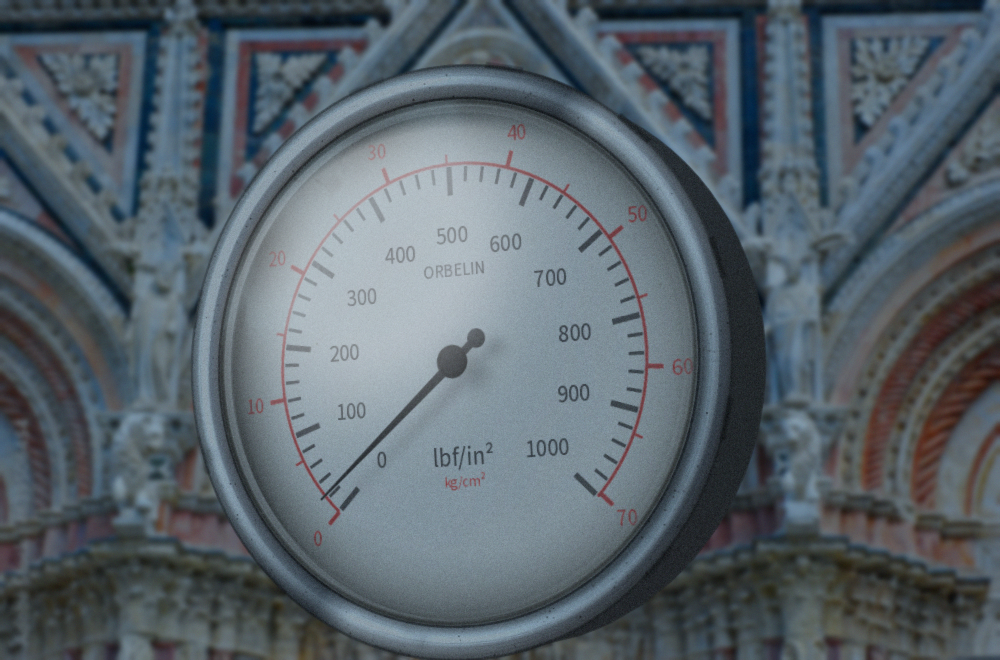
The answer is 20 psi
